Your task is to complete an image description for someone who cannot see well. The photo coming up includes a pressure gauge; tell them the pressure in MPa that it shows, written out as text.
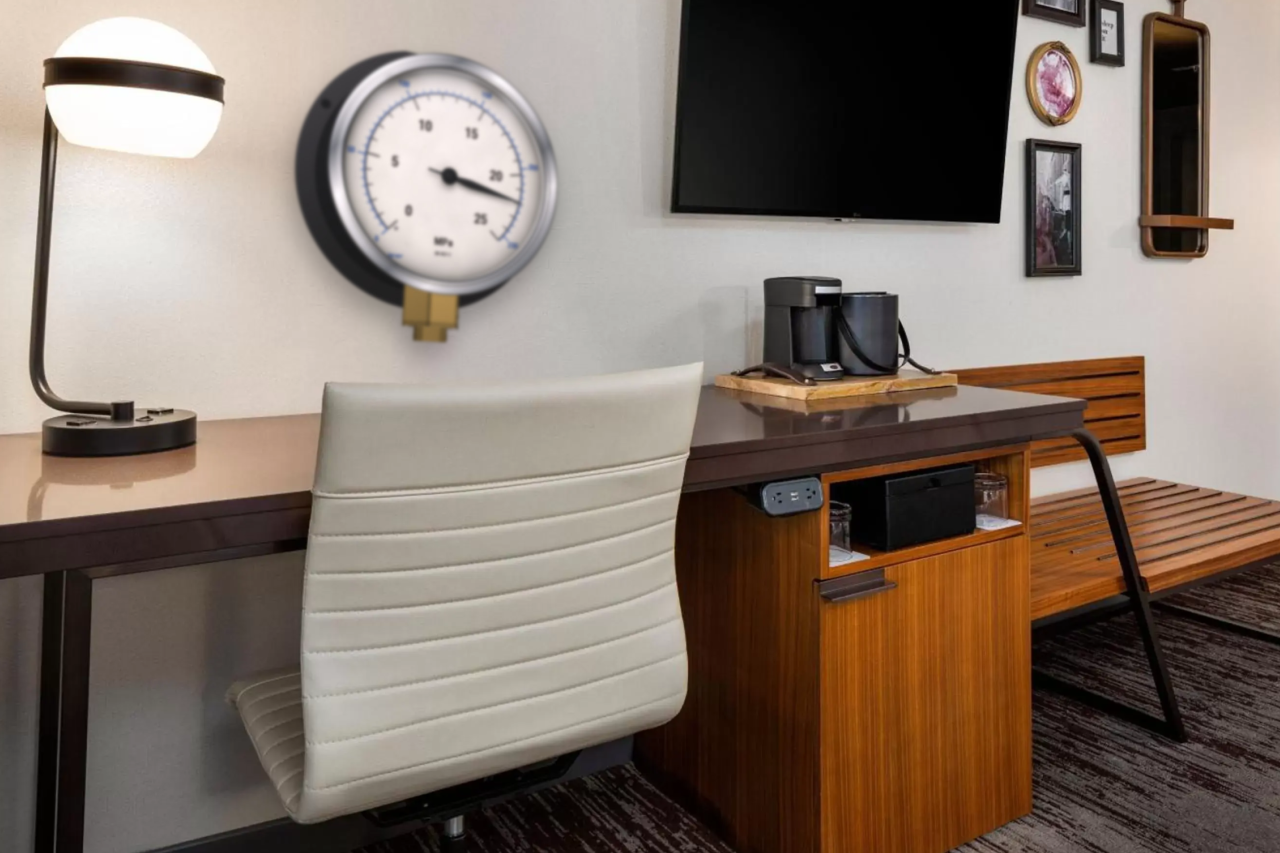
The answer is 22 MPa
